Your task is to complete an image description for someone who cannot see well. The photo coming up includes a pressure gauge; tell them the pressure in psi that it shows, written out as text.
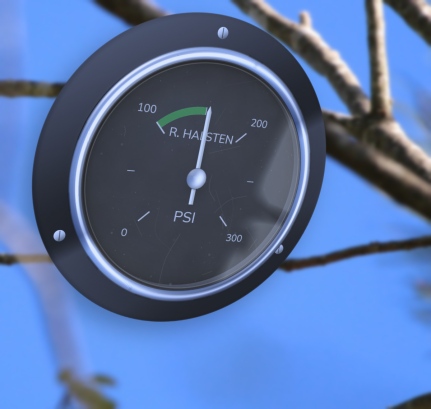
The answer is 150 psi
